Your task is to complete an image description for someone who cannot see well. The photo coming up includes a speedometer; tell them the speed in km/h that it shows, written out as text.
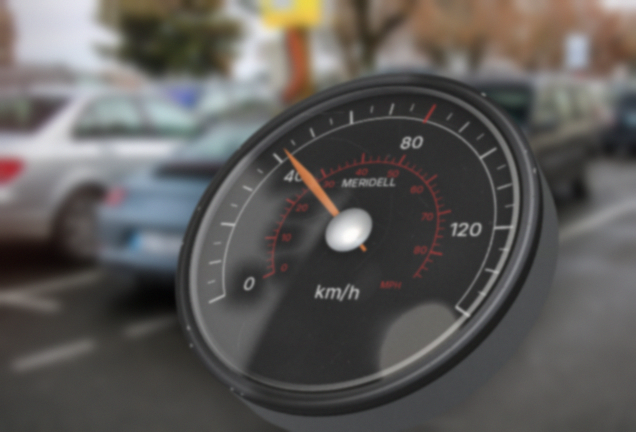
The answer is 42.5 km/h
